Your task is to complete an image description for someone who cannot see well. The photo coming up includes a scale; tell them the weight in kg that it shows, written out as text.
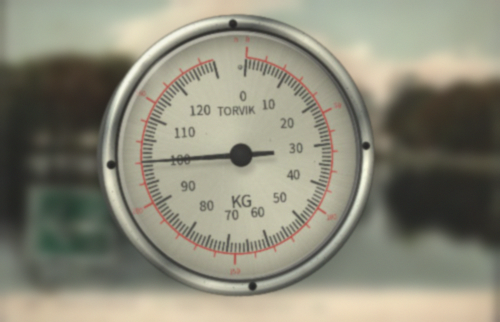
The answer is 100 kg
